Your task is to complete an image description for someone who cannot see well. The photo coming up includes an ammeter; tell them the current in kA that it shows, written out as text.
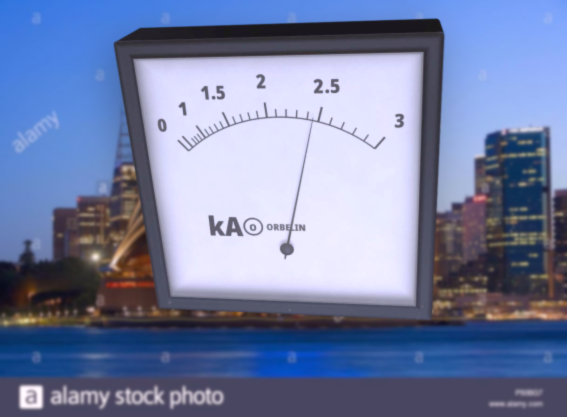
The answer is 2.45 kA
